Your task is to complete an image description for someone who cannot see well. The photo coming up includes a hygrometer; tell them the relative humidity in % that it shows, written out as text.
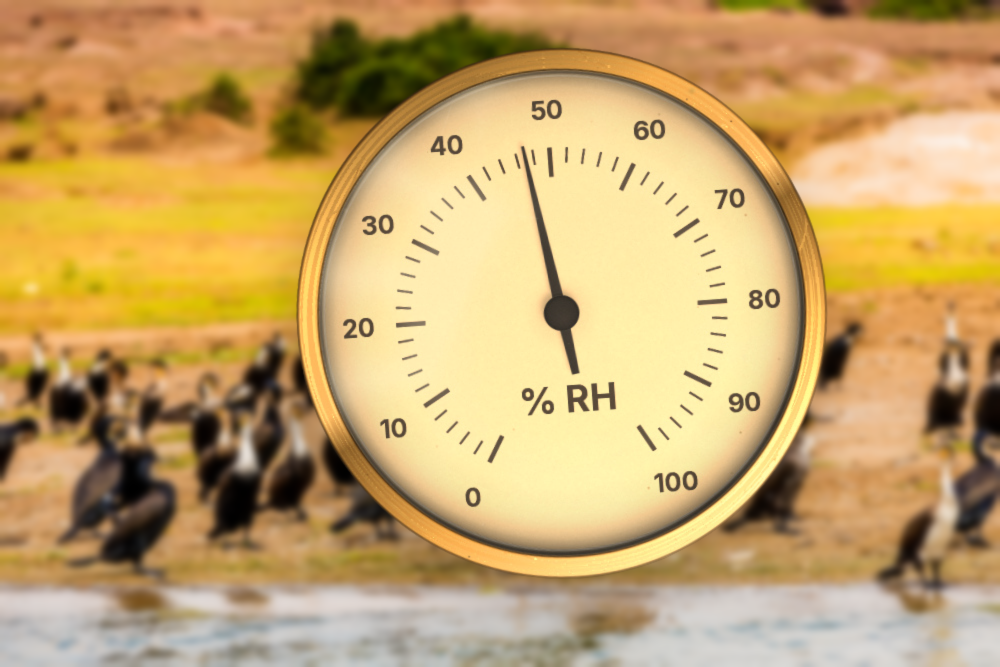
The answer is 47 %
